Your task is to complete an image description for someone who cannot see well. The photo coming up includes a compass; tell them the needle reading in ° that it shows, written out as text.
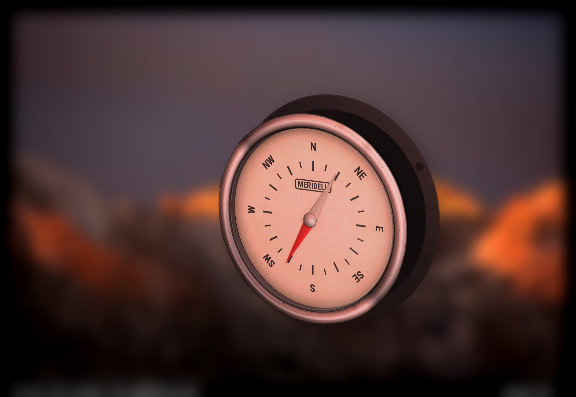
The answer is 210 °
